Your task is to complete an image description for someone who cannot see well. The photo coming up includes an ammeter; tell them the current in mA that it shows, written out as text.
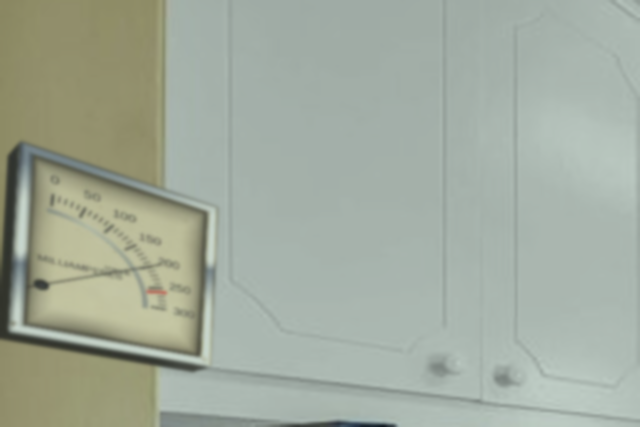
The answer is 200 mA
